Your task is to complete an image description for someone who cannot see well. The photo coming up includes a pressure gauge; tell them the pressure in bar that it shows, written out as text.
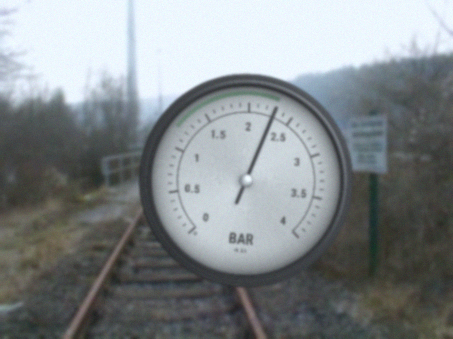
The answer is 2.3 bar
